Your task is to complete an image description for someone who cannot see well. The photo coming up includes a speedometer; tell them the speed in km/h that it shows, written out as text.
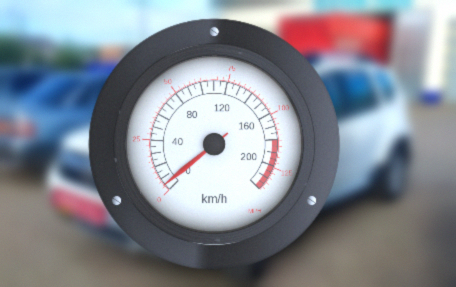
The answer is 5 km/h
